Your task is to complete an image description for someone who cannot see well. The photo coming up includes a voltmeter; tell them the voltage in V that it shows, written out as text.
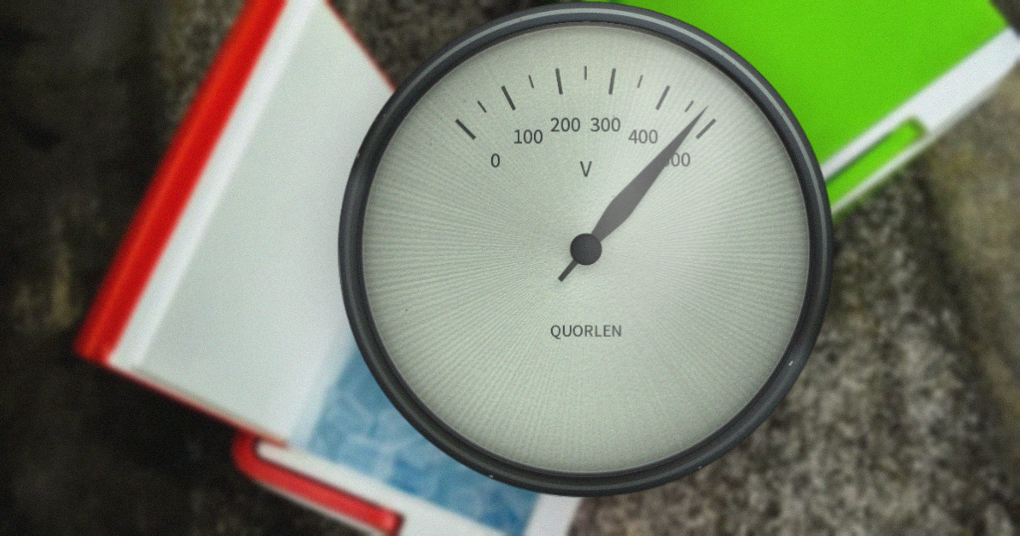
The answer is 475 V
